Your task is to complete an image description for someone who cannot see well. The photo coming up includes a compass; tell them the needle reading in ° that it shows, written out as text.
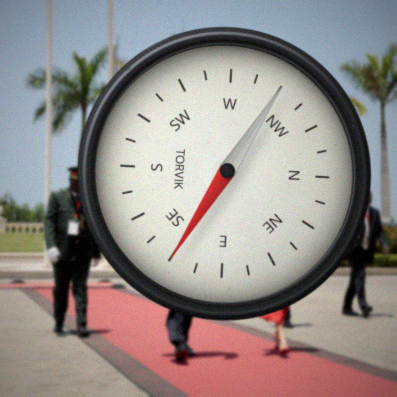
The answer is 120 °
